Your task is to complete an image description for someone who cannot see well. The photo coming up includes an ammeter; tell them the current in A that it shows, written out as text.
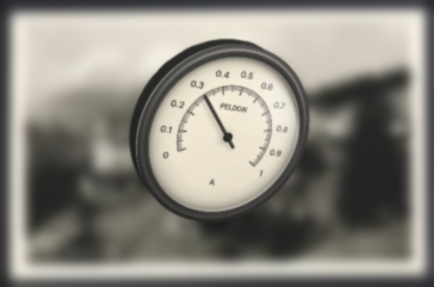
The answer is 0.3 A
